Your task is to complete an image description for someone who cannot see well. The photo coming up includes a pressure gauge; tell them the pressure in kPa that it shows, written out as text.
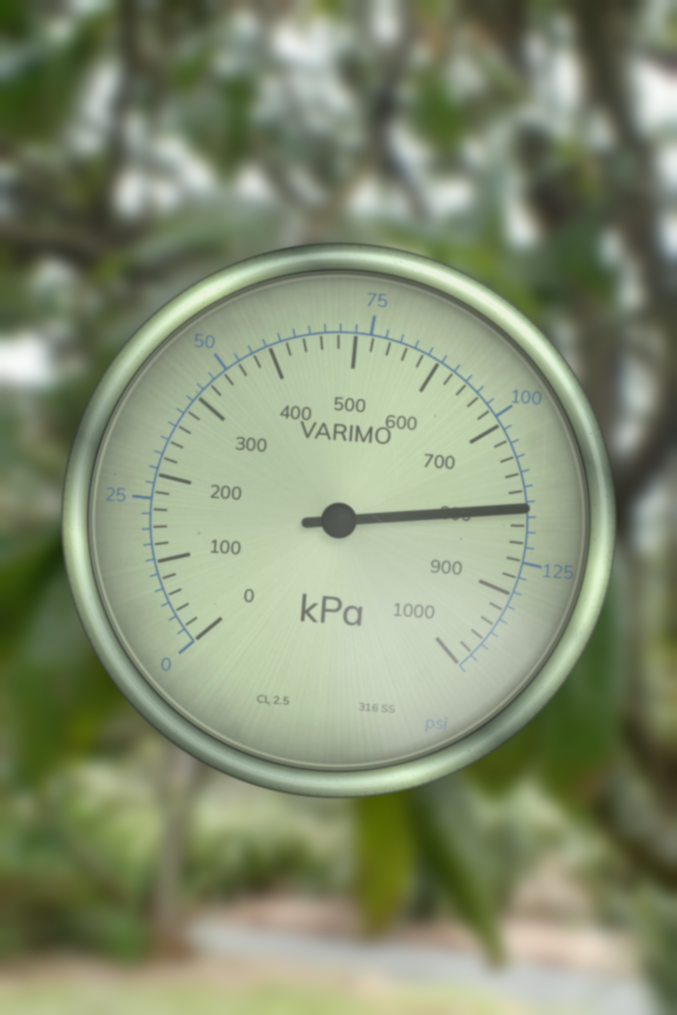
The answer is 800 kPa
